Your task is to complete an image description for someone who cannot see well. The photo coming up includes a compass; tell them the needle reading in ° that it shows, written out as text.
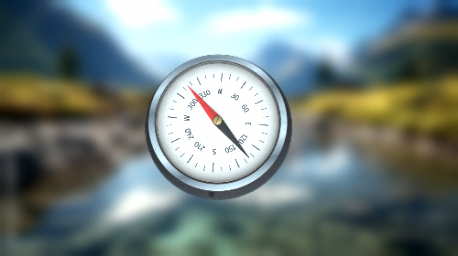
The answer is 315 °
